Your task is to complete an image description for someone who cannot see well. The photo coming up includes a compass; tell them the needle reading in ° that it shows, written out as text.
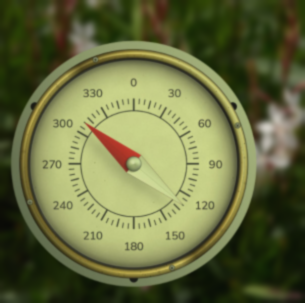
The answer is 310 °
